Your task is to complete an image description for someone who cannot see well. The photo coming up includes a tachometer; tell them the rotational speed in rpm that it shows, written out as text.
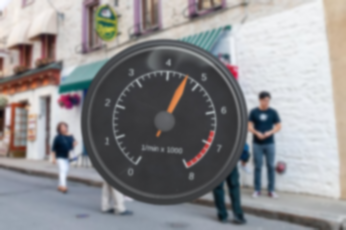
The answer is 4600 rpm
